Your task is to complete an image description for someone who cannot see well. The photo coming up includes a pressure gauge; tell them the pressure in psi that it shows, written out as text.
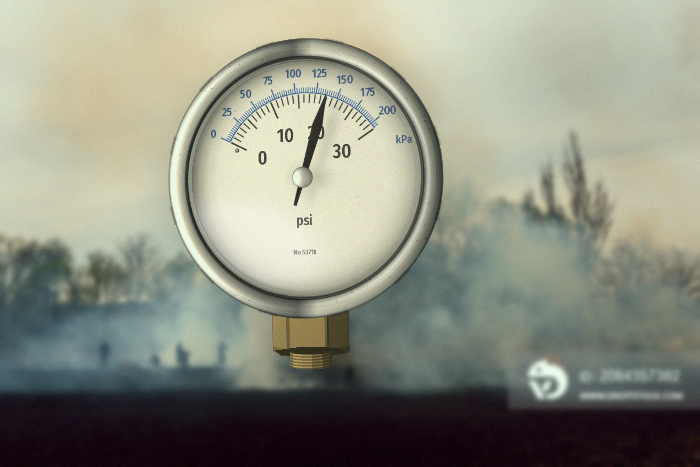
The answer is 20 psi
